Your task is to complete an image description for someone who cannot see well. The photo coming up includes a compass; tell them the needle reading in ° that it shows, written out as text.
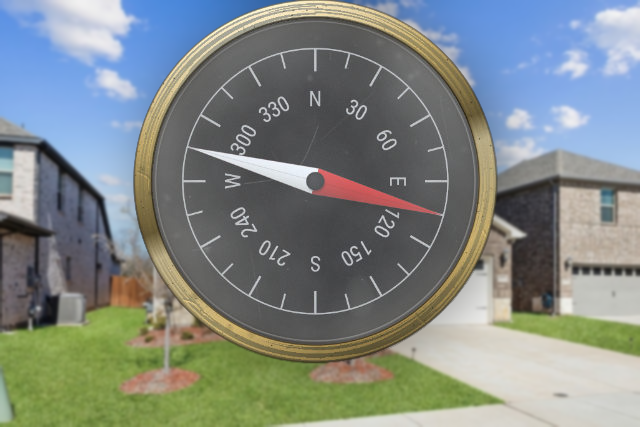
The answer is 105 °
